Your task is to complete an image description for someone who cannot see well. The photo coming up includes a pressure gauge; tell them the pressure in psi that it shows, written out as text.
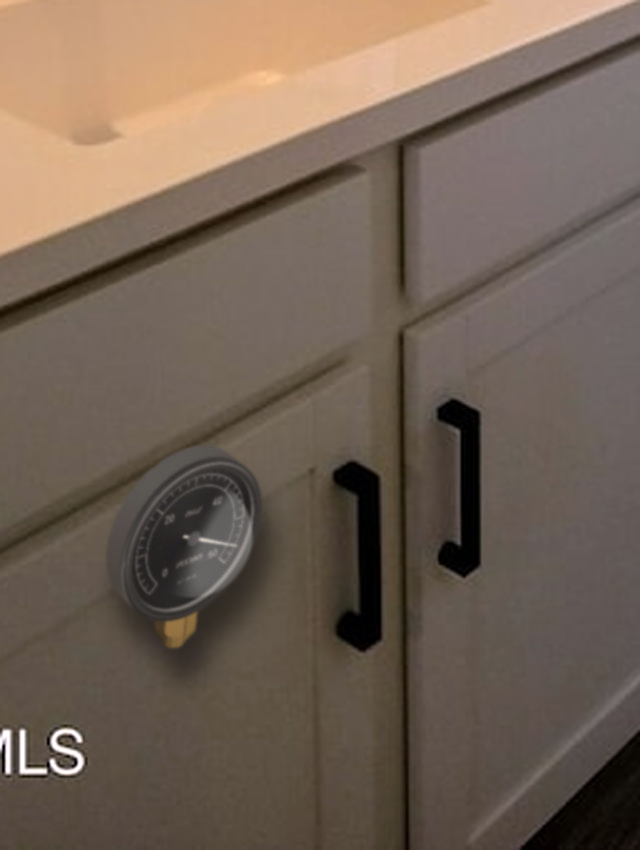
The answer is 56 psi
